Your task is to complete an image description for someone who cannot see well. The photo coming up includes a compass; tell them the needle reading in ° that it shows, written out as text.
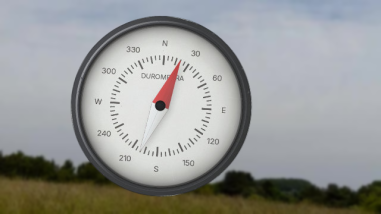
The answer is 20 °
